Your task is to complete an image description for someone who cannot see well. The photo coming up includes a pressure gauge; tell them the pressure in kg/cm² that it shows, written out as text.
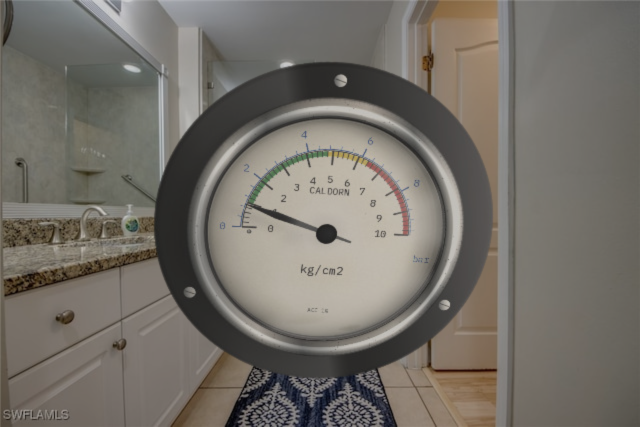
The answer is 1 kg/cm²
